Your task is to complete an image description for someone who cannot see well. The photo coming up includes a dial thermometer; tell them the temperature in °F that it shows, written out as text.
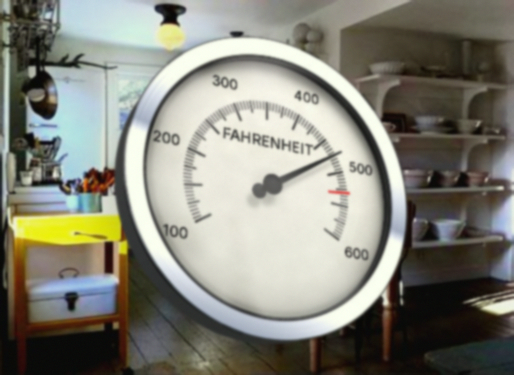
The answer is 475 °F
